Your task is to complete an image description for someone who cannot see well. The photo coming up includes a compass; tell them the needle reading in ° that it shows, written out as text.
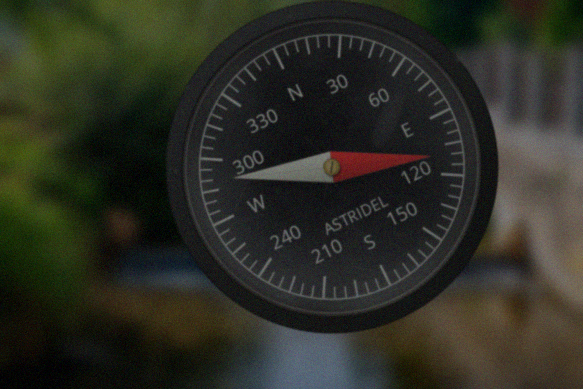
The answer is 110 °
